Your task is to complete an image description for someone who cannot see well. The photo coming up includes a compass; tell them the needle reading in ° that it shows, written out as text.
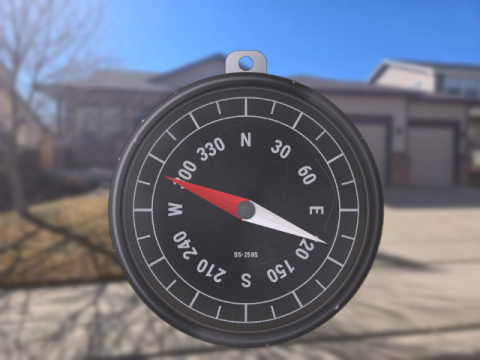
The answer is 292.5 °
